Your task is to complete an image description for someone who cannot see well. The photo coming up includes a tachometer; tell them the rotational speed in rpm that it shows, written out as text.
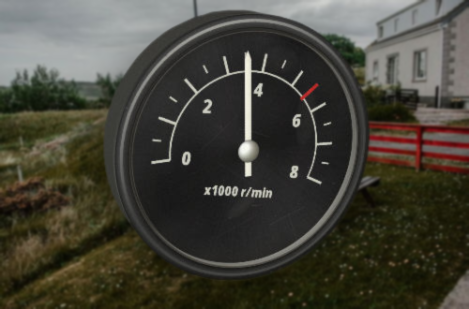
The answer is 3500 rpm
